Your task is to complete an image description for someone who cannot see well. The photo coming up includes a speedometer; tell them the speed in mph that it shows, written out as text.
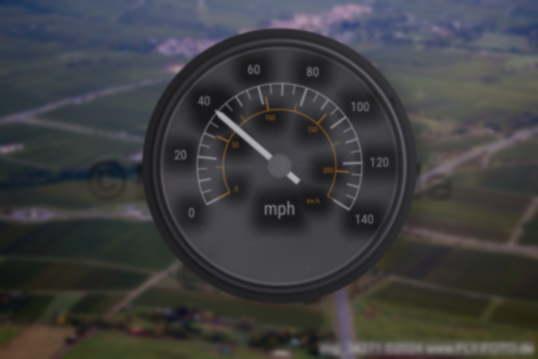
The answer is 40 mph
